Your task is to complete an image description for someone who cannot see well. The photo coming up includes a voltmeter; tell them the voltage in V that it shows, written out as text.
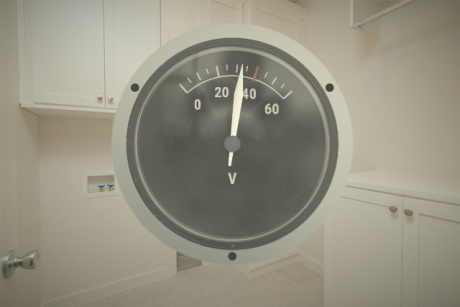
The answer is 32.5 V
